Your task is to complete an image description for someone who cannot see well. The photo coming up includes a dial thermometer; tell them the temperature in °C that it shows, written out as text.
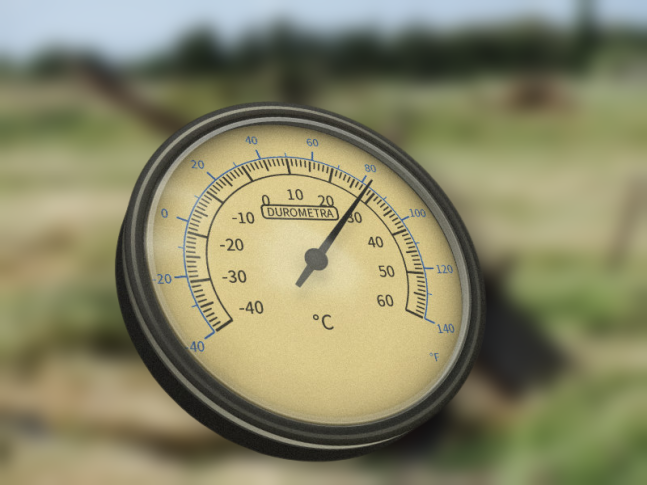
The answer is 28 °C
